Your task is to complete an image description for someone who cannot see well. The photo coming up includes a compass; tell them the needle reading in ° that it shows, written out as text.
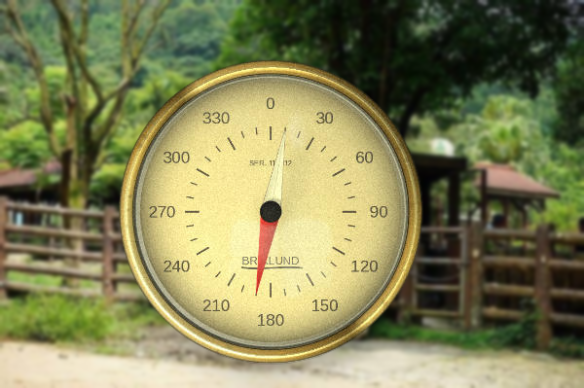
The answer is 190 °
